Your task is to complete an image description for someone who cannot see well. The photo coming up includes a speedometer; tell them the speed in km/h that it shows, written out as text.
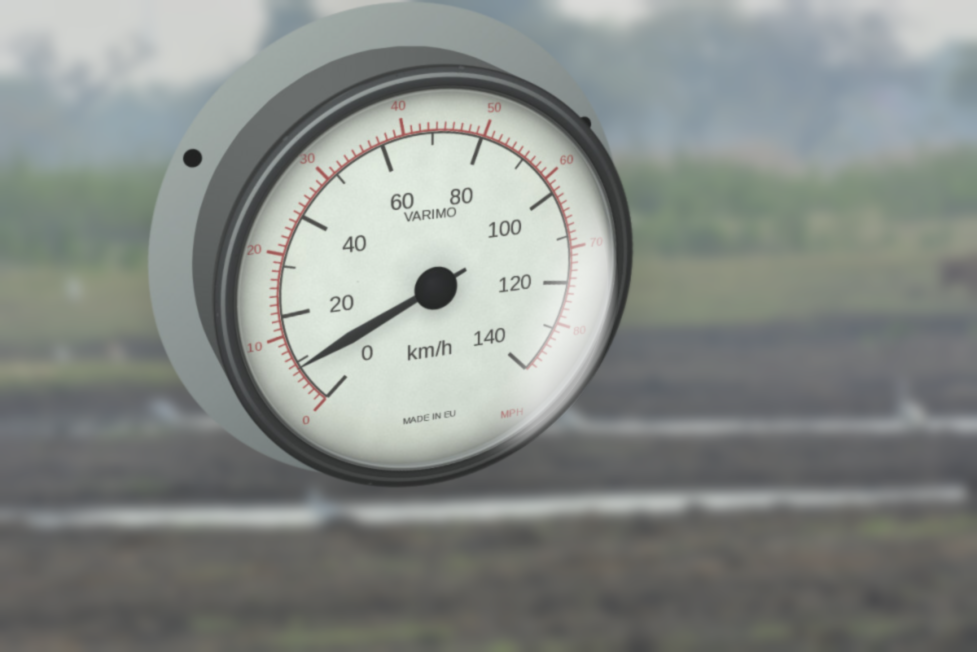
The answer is 10 km/h
